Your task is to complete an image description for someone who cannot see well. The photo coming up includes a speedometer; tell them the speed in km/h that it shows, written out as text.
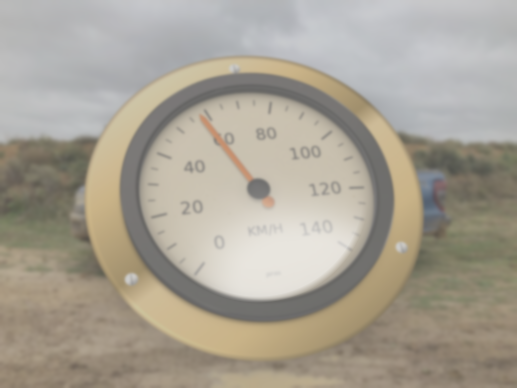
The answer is 57.5 km/h
